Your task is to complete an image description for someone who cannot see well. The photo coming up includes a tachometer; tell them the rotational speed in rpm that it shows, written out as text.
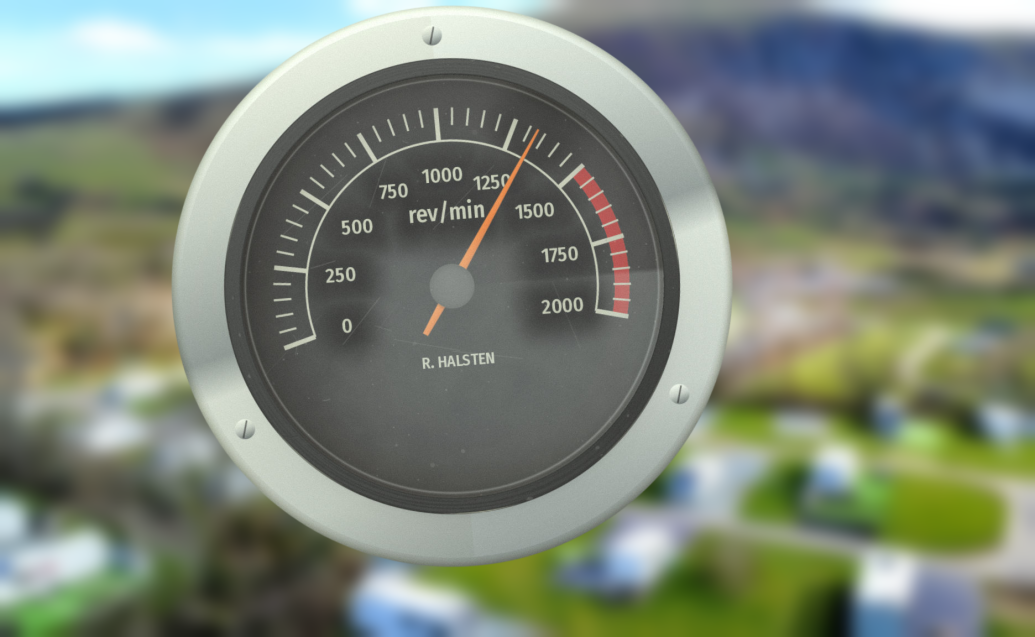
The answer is 1325 rpm
